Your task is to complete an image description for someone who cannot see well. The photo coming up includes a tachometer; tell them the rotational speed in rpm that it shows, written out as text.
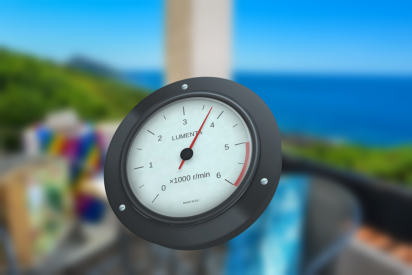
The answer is 3750 rpm
